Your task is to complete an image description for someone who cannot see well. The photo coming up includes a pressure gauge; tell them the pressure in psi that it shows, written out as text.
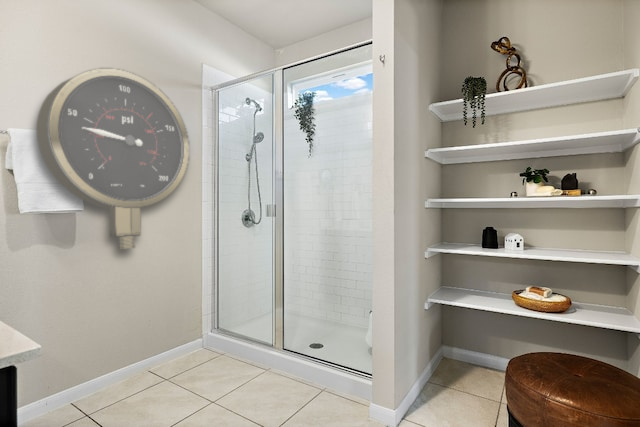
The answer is 40 psi
